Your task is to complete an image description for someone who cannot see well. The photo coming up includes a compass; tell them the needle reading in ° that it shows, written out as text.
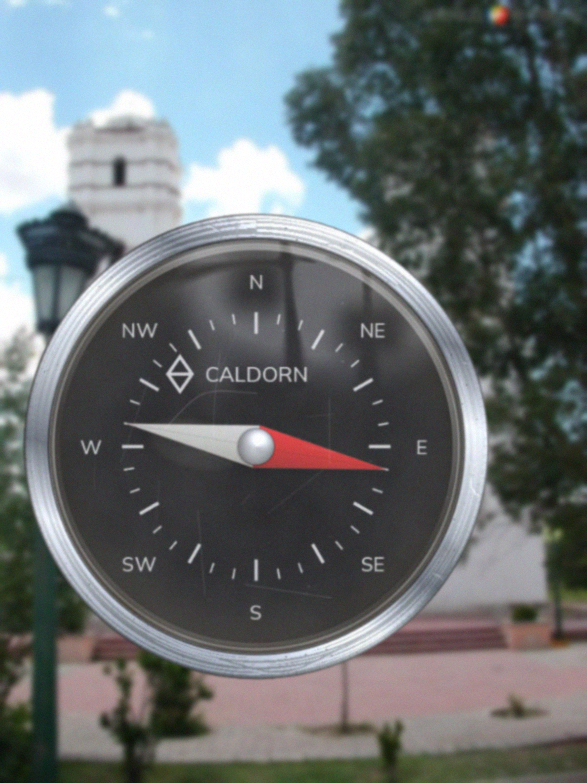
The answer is 100 °
